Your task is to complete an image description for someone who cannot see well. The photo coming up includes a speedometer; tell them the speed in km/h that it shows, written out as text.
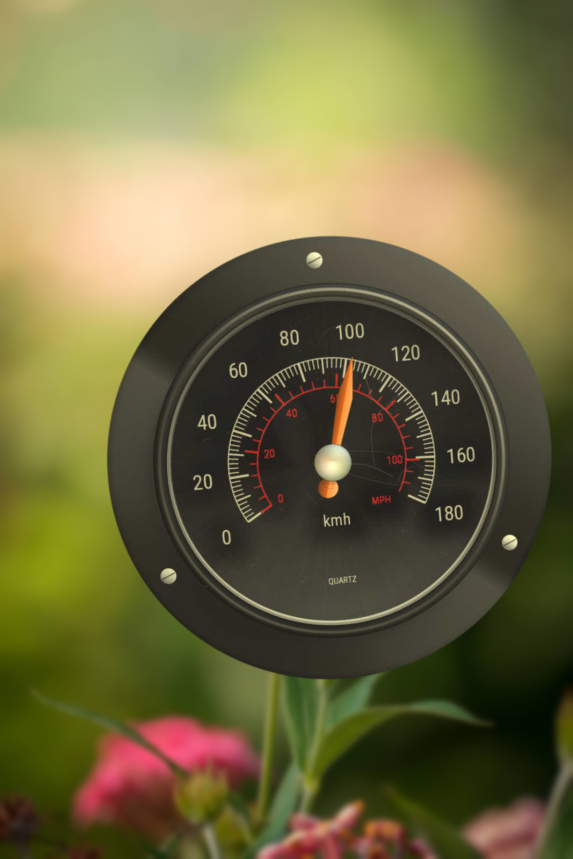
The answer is 102 km/h
